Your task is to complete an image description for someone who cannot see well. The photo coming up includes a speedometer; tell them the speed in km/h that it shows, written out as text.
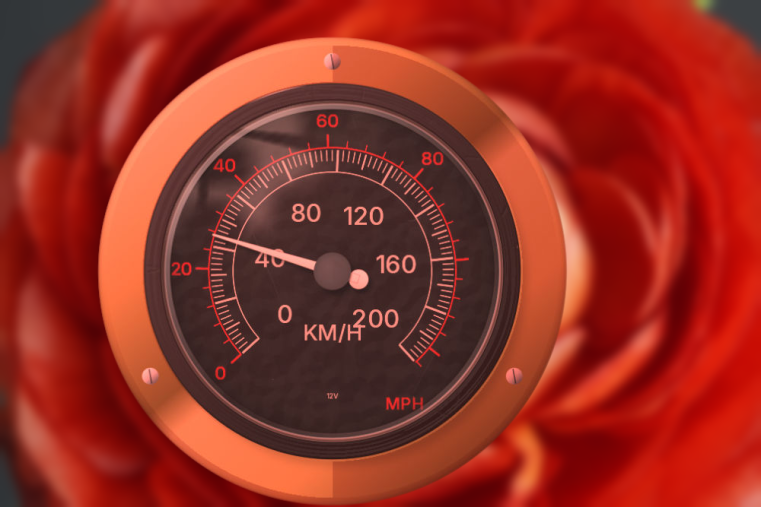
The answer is 44 km/h
